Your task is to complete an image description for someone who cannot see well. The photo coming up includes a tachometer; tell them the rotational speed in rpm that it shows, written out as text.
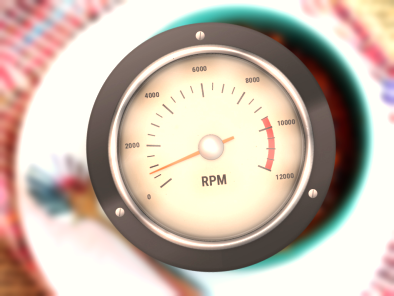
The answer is 750 rpm
